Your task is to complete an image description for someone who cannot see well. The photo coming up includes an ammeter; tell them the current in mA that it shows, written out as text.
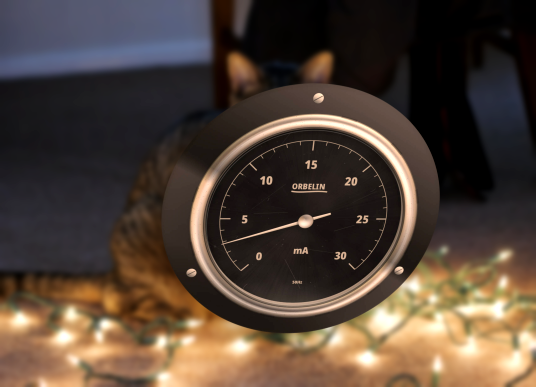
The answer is 3 mA
